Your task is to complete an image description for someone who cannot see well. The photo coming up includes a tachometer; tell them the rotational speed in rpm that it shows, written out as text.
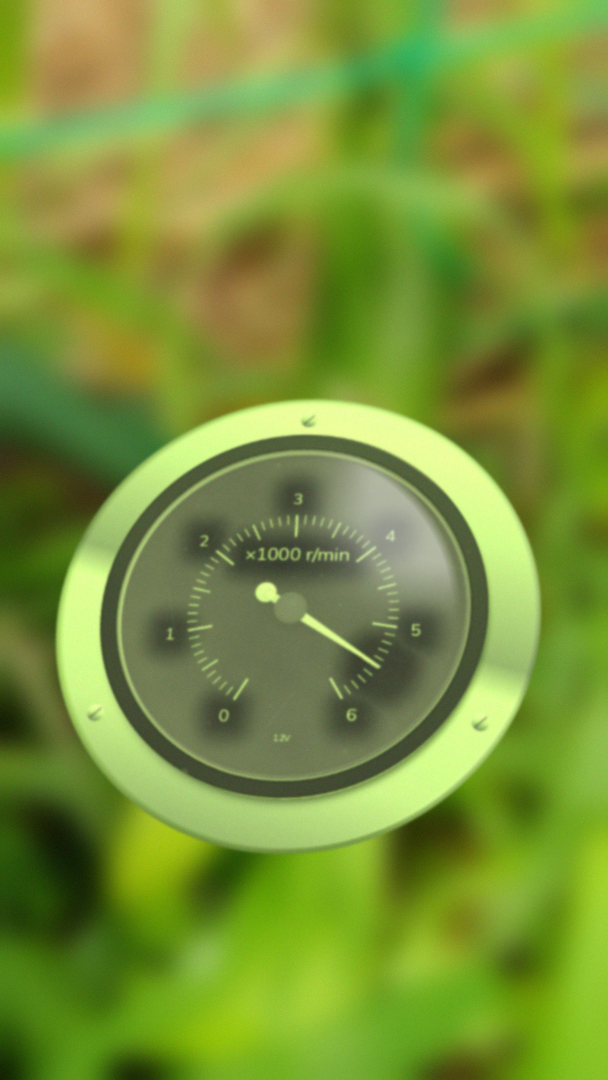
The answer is 5500 rpm
